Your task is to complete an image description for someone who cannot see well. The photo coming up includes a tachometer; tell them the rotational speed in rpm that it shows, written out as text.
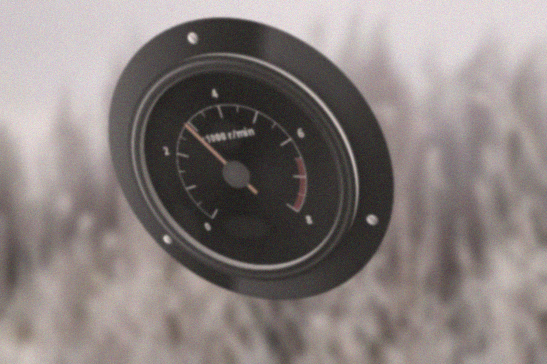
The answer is 3000 rpm
